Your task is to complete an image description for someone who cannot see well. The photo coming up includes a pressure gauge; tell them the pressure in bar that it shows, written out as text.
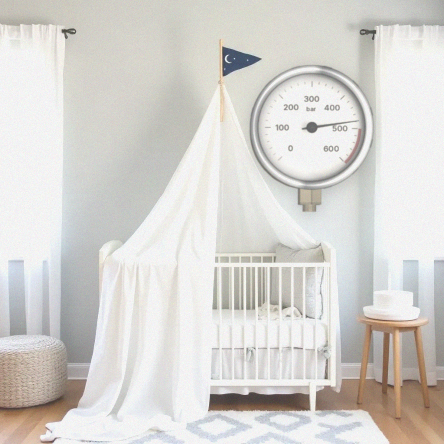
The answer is 480 bar
